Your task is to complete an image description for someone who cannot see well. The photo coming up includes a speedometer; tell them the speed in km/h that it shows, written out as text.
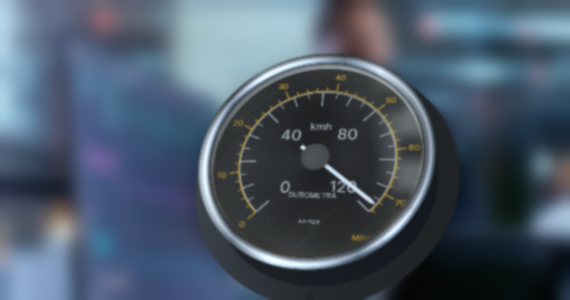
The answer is 117.5 km/h
